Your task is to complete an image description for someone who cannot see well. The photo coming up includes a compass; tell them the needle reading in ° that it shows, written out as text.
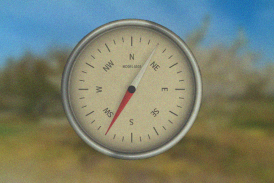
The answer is 210 °
